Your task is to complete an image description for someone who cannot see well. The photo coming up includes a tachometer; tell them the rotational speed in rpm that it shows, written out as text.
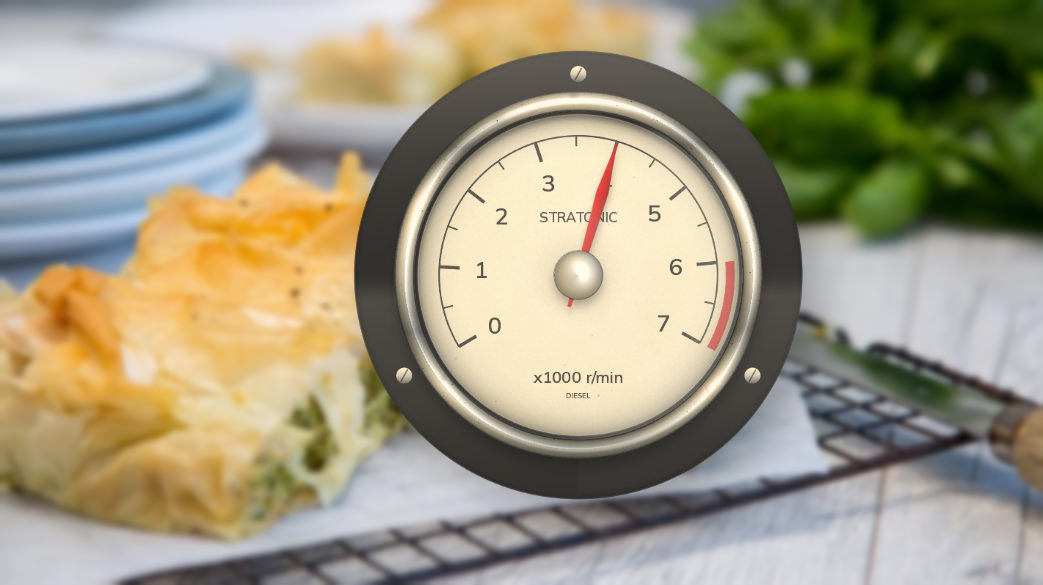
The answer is 4000 rpm
